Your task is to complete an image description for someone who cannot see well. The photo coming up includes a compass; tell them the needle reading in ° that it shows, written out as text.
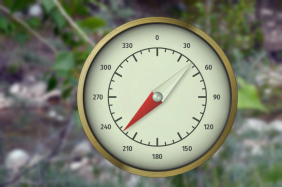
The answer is 225 °
